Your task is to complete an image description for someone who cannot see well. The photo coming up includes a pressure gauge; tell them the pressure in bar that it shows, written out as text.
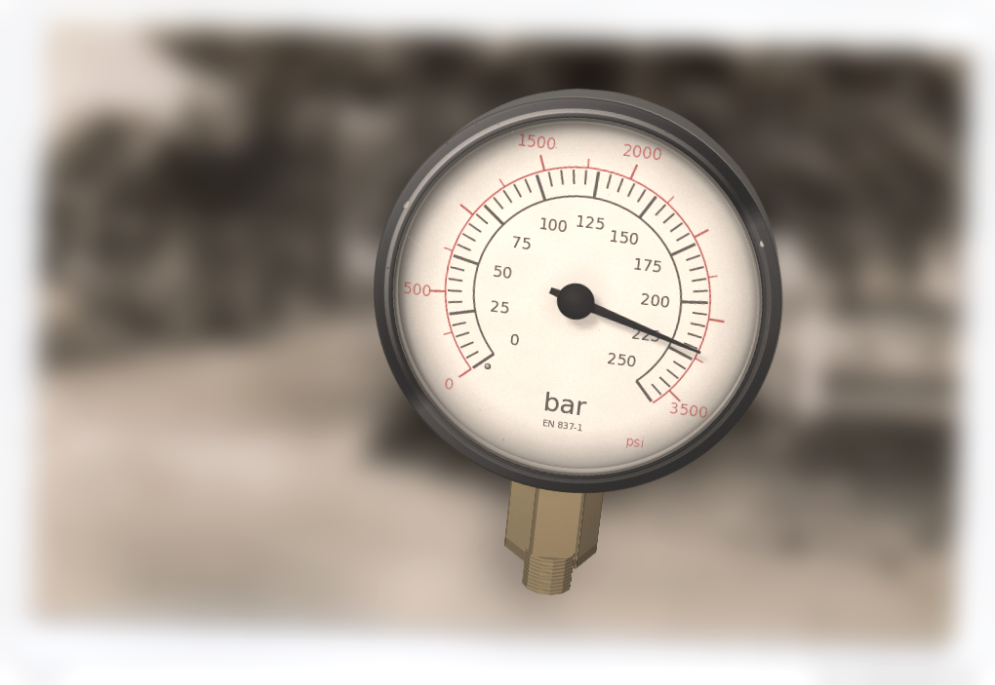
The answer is 220 bar
